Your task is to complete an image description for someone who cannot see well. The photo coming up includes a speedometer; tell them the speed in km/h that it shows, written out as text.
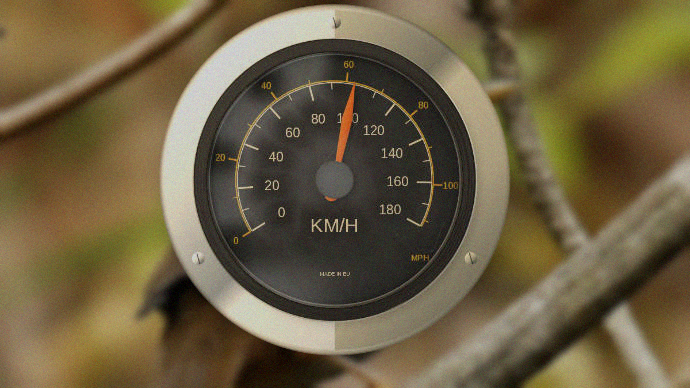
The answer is 100 km/h
